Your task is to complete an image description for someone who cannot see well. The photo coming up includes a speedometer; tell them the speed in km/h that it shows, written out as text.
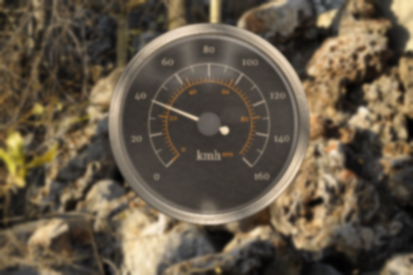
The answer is 40 km/h
